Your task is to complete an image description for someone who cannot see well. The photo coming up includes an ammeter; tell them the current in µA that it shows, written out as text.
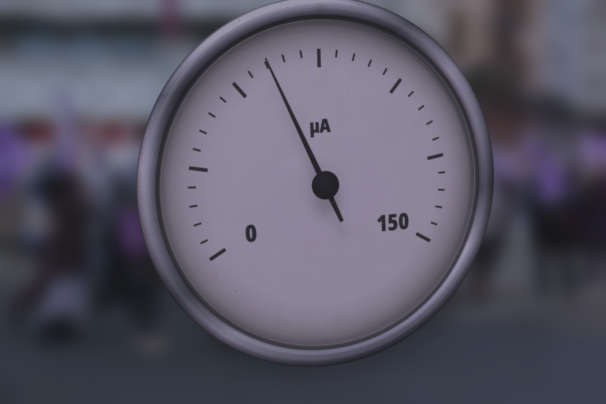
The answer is 60 µA
